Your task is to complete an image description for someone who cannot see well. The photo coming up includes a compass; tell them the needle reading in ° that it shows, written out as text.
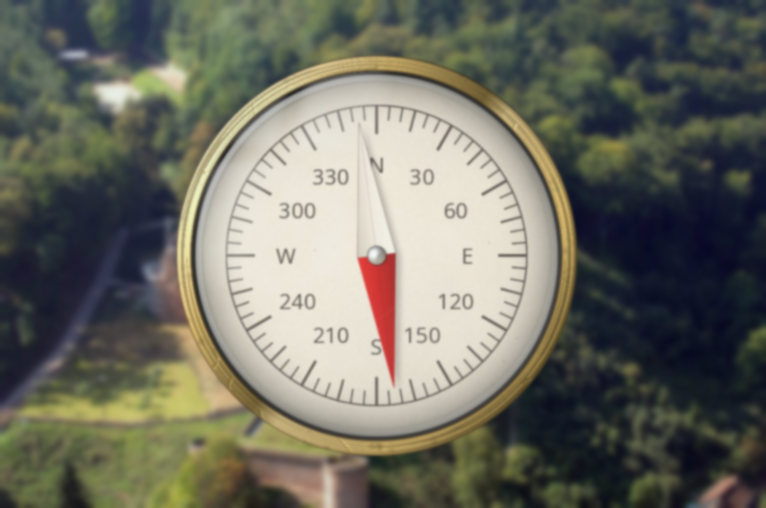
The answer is 172.5 °
